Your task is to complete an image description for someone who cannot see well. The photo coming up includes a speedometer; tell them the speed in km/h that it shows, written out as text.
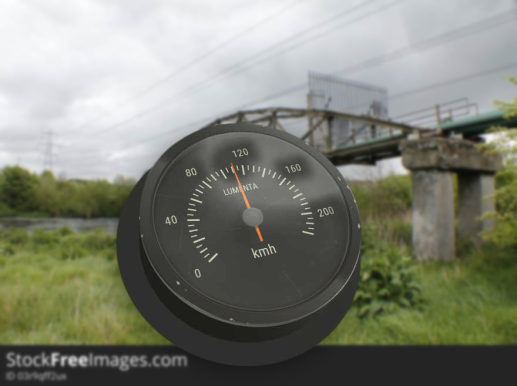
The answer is 110 km/h
